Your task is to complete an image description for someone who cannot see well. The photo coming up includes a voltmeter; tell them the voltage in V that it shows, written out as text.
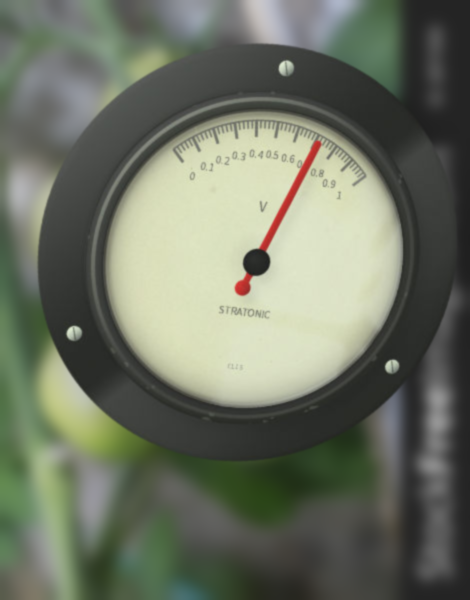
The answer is 0.7 V
